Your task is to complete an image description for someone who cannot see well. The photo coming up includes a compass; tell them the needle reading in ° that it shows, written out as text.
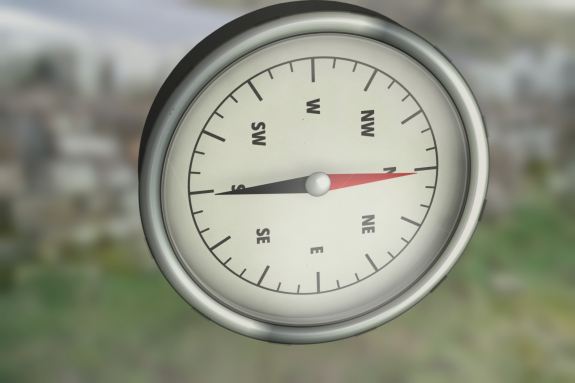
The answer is 0 °
